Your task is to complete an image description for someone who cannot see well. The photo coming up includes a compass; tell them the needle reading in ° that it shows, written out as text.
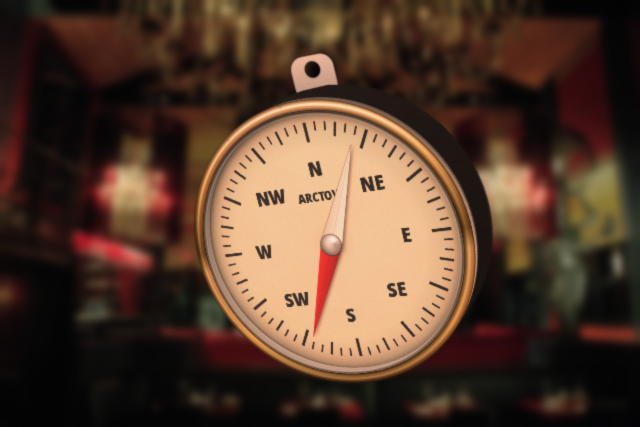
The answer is 205 °
